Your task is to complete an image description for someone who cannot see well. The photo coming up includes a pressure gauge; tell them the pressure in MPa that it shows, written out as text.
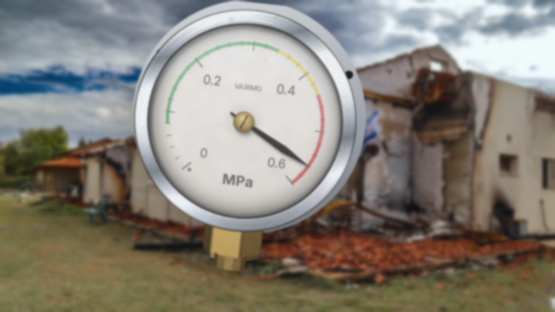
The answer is 0.56 MPa
